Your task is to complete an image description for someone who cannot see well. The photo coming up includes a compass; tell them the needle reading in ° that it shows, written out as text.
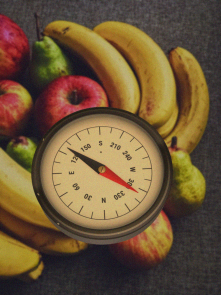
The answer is 307.5 °
